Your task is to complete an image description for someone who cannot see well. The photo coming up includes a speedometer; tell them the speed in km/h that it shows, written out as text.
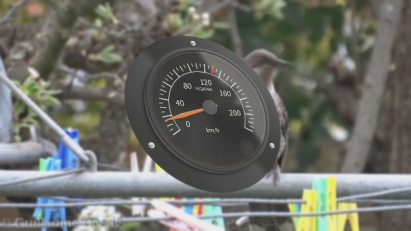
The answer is 15 km/h
